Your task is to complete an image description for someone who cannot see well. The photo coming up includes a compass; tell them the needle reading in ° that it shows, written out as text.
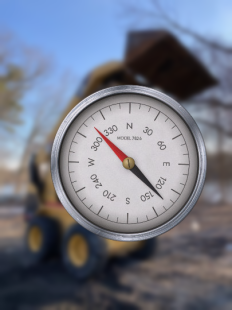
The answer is 315 °
